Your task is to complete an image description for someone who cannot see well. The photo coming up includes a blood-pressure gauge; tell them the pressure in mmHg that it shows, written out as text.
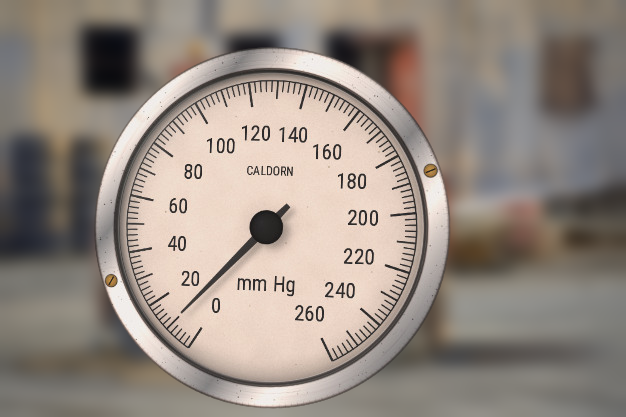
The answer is 10 mmHg
